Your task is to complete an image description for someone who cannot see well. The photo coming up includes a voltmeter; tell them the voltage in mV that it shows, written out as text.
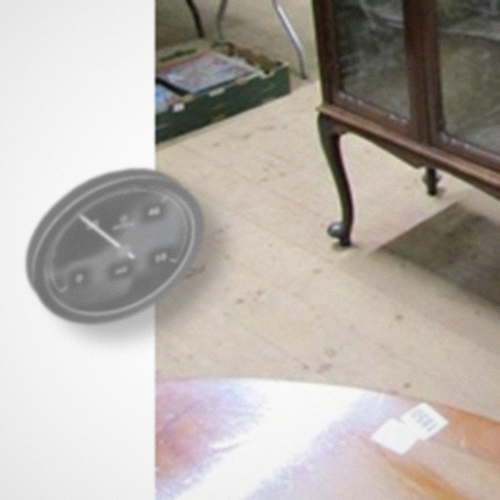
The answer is 20 mV
